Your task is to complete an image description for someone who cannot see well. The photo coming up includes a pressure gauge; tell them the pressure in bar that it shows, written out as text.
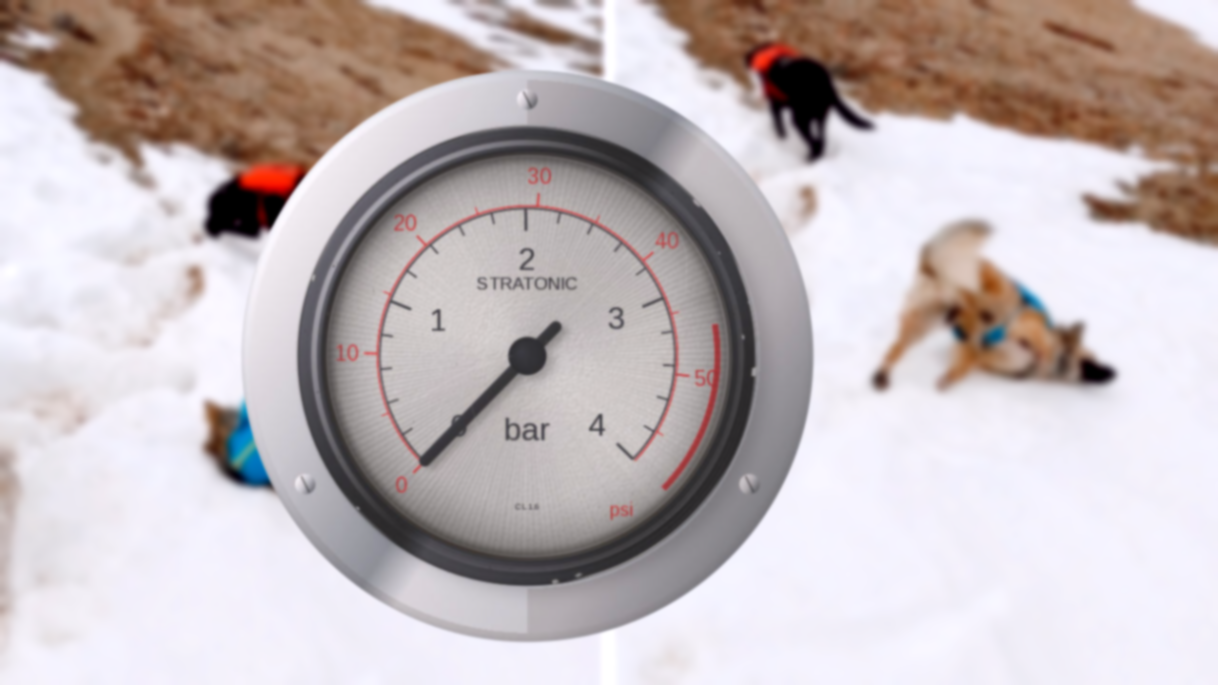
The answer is 0 bar
